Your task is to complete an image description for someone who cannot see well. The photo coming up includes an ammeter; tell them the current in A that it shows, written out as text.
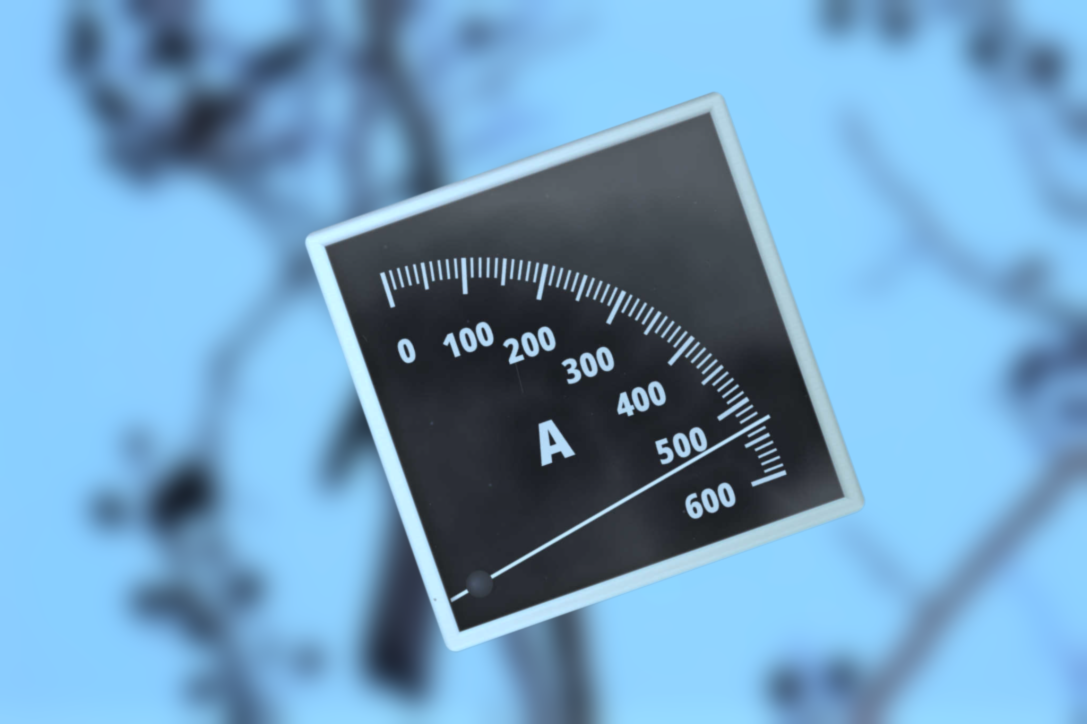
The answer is 530 A
